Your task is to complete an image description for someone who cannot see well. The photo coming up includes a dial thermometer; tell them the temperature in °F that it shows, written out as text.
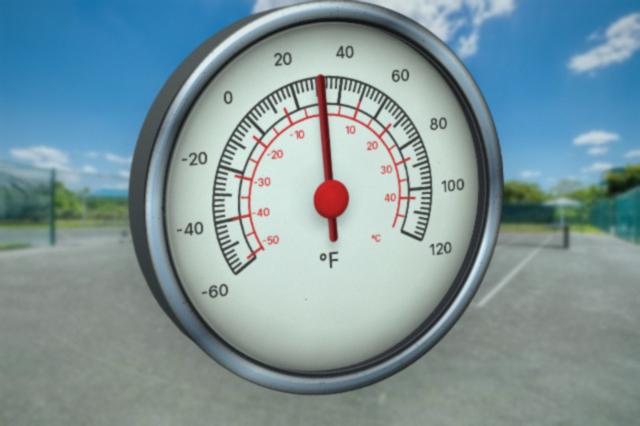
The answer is 30 °F
